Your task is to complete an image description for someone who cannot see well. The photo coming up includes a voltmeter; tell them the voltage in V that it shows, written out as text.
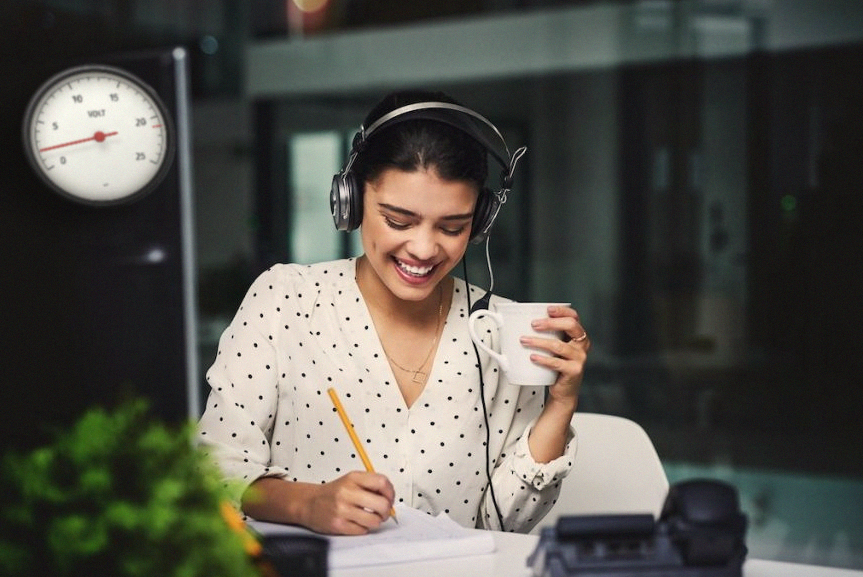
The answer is 2 V
